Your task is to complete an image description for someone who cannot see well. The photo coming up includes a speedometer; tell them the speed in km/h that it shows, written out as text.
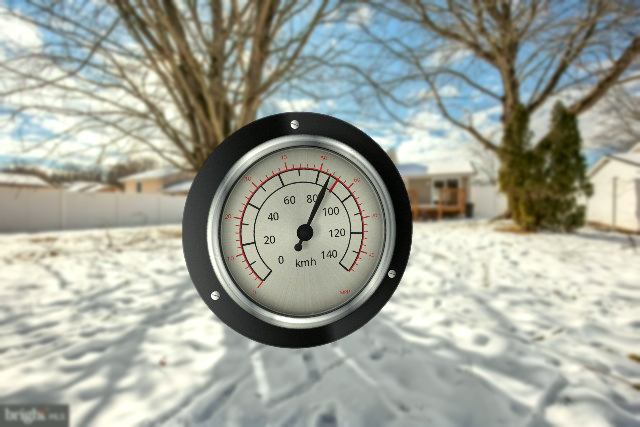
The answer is 85 km/h
